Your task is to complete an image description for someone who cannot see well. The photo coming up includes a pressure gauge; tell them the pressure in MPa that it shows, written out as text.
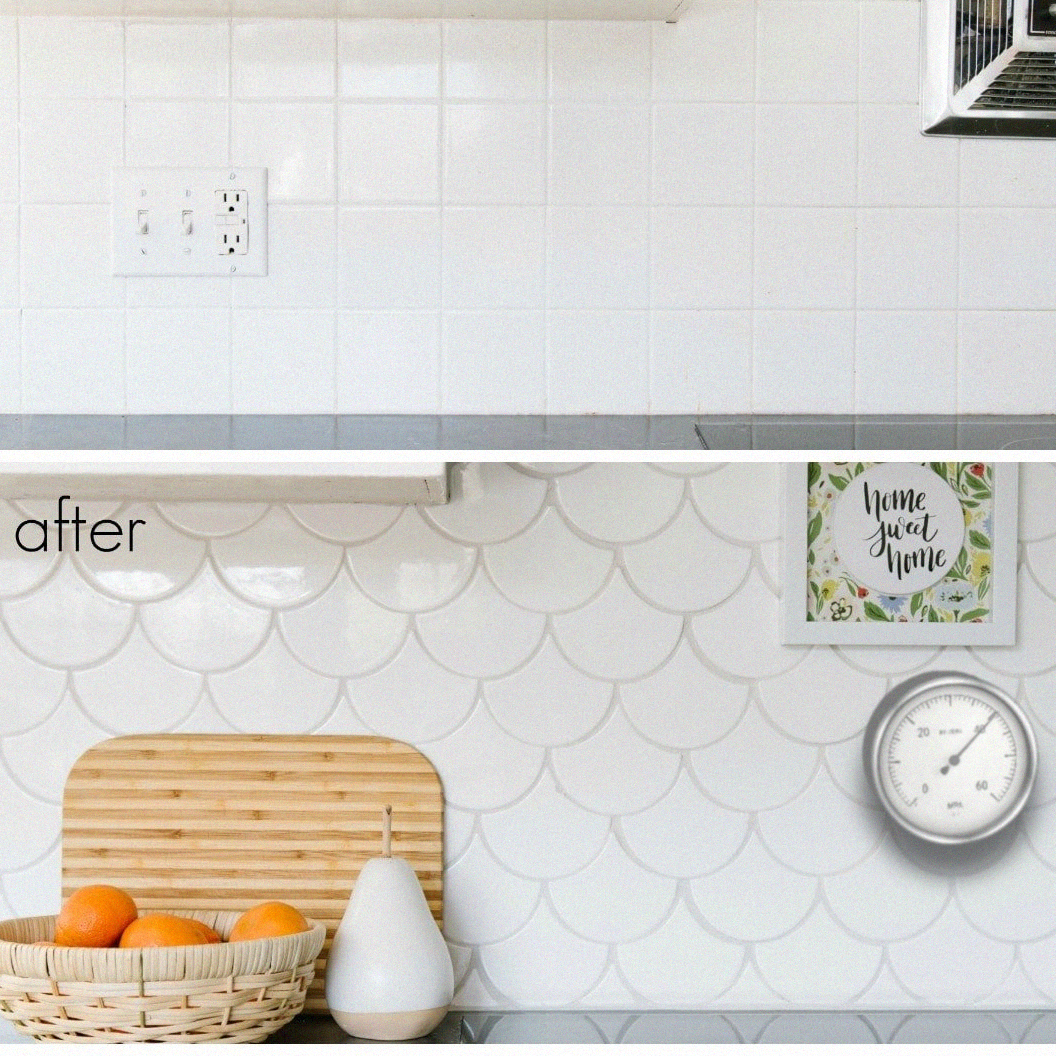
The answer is 40 MPa
